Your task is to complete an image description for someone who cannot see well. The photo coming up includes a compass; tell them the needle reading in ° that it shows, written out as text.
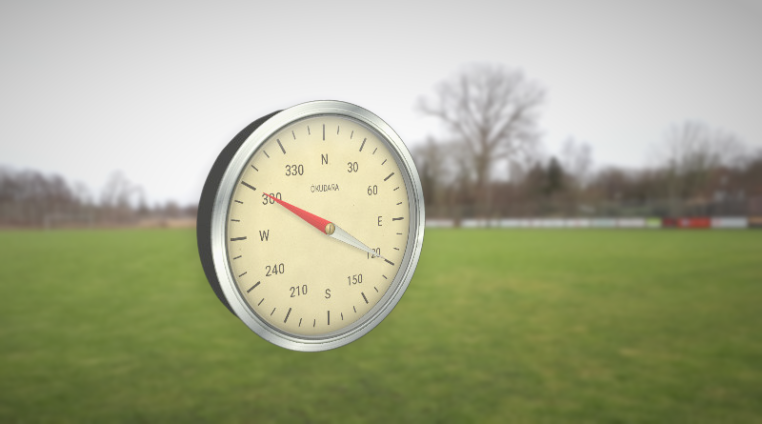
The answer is 300 °
